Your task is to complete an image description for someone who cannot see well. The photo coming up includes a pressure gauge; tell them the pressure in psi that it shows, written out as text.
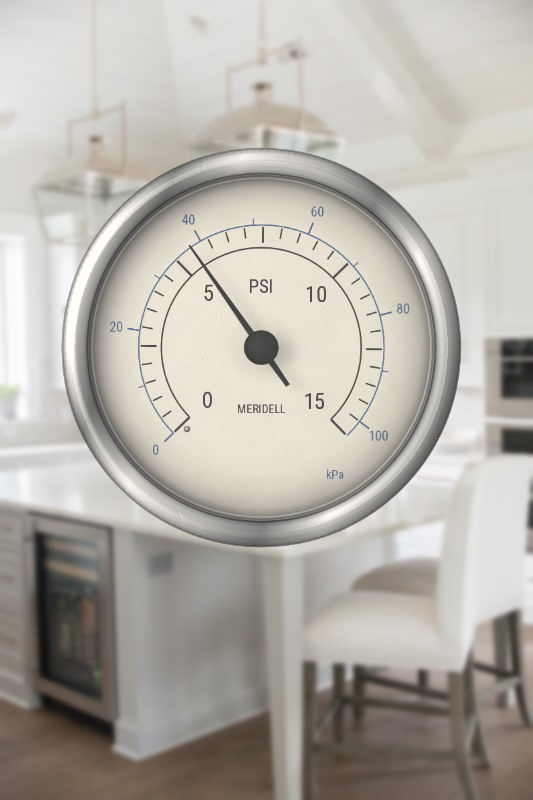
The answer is 5.5 psi
